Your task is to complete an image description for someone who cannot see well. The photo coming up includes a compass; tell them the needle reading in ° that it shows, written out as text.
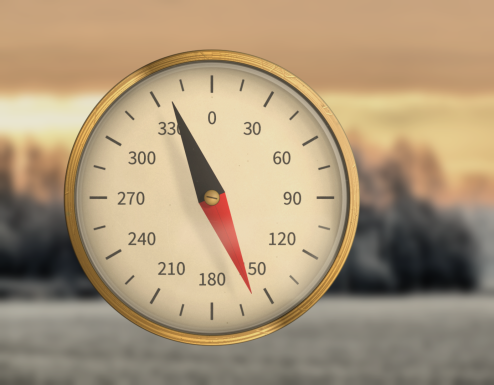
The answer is 157.5 °
